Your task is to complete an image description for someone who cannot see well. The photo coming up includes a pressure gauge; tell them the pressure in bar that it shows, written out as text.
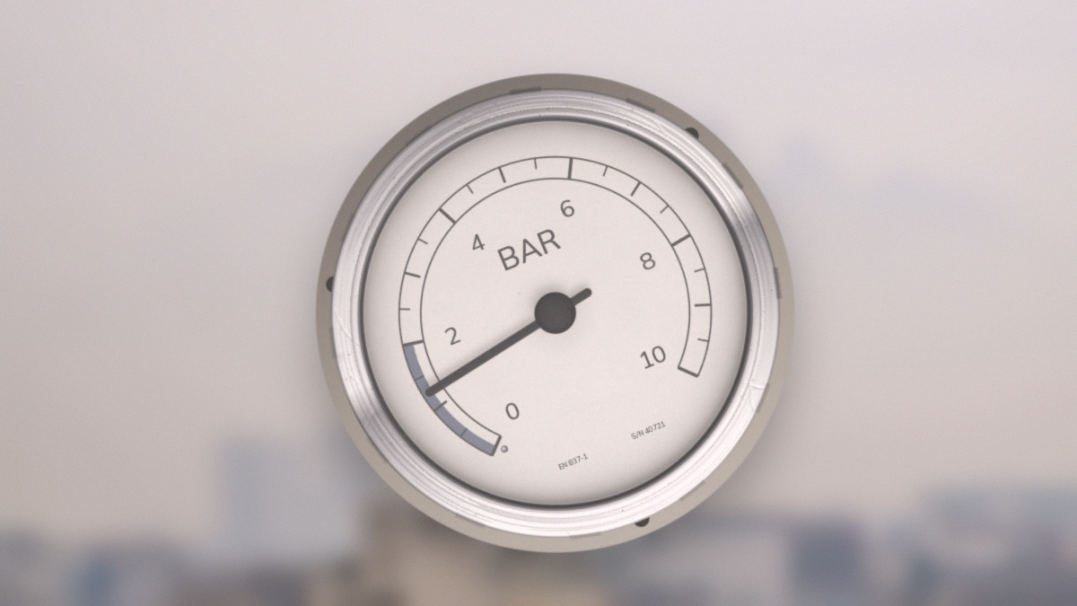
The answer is 1.25 bar
